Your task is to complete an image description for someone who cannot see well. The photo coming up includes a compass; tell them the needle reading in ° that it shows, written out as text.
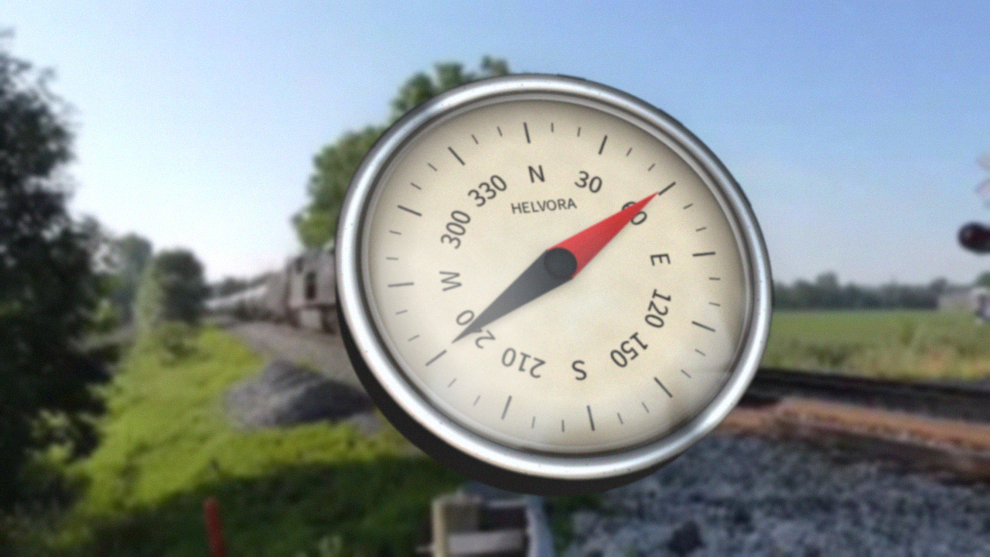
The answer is 60 °
